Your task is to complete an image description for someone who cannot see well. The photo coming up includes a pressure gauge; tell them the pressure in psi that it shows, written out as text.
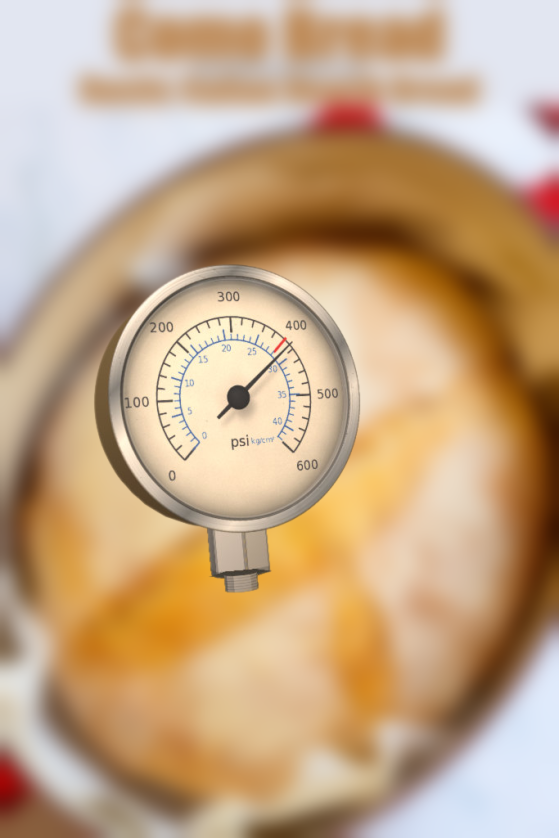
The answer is 410 psi
